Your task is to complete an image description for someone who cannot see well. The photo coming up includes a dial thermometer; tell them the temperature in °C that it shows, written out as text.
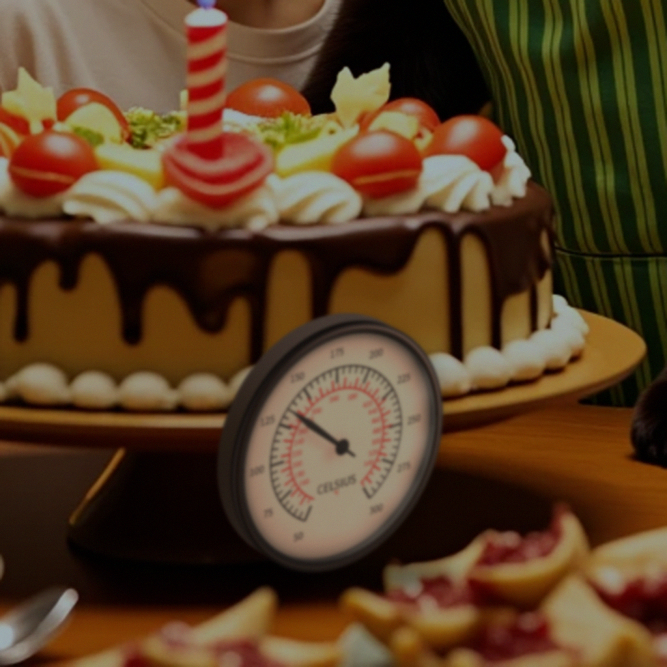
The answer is 135 °C
